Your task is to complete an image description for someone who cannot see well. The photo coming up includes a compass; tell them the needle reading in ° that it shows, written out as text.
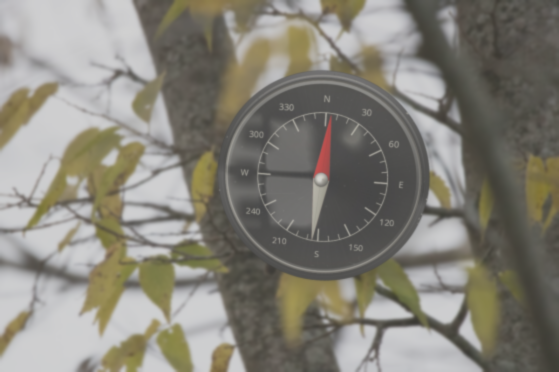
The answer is 5 °
